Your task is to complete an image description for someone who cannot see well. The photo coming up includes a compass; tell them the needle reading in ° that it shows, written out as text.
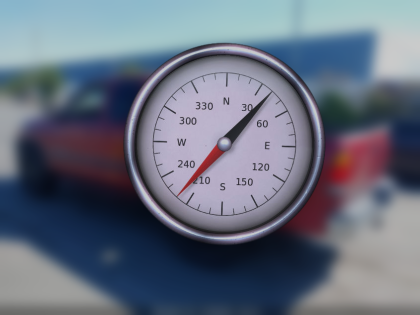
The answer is 220 °
